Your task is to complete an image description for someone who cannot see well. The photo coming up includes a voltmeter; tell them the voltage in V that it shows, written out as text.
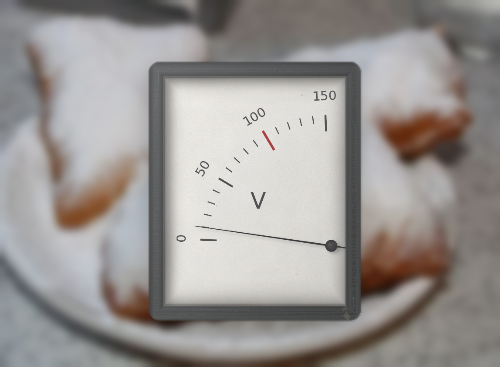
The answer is 10 V
